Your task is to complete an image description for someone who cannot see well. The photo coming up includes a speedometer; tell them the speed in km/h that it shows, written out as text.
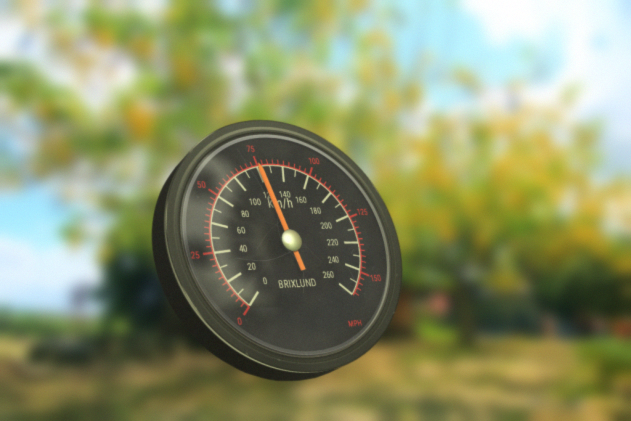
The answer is 120 km/h
